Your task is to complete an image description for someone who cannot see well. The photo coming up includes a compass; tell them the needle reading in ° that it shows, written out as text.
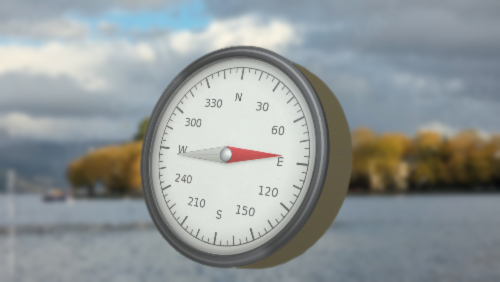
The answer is 85 °
